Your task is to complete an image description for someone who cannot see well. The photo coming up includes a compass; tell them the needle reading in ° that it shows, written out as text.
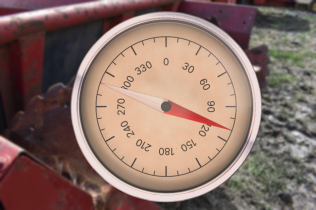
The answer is 110 °
